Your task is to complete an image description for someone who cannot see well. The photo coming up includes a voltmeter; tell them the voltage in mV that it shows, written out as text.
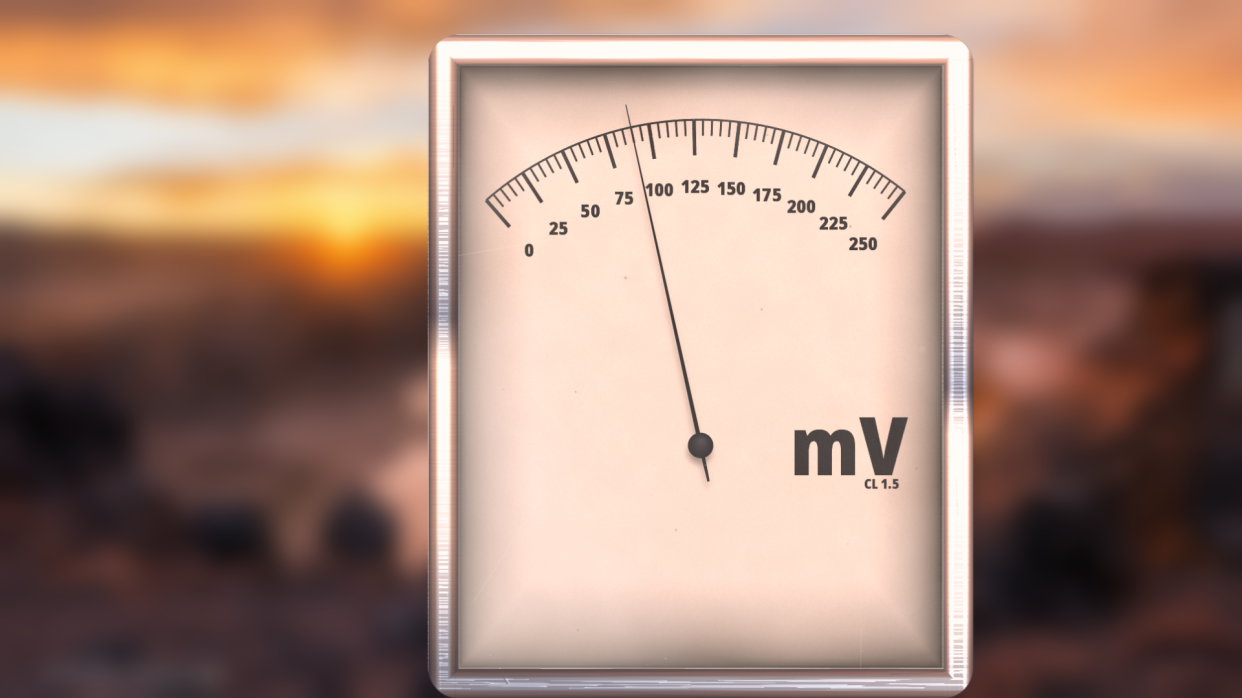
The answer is 90 mV
